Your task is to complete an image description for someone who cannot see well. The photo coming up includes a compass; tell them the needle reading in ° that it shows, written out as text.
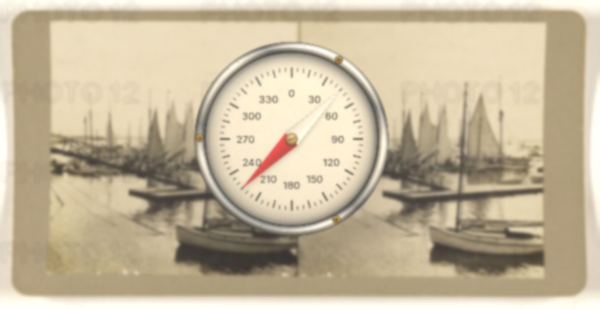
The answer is 225 °
